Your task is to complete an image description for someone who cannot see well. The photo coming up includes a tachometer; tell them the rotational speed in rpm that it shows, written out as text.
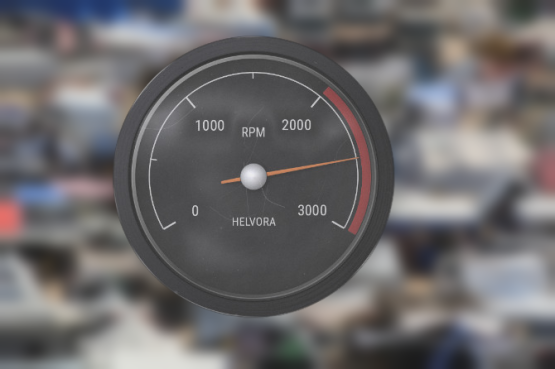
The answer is 2500 rpm
